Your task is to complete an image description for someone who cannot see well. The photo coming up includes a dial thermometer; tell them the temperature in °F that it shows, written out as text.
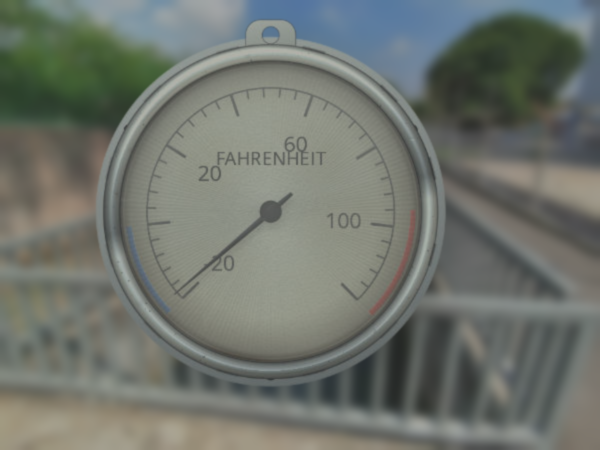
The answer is -18 °F
